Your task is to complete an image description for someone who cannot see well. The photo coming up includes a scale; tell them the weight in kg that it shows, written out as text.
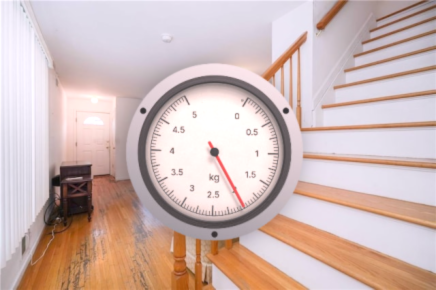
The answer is 2 kg
